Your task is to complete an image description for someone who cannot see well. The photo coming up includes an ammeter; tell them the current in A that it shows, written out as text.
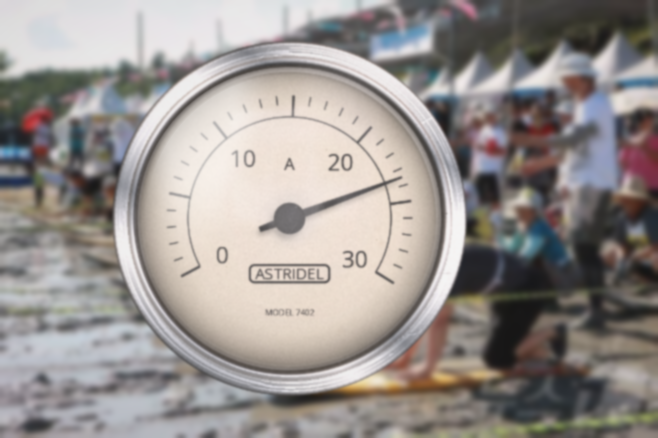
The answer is 23.5 A
